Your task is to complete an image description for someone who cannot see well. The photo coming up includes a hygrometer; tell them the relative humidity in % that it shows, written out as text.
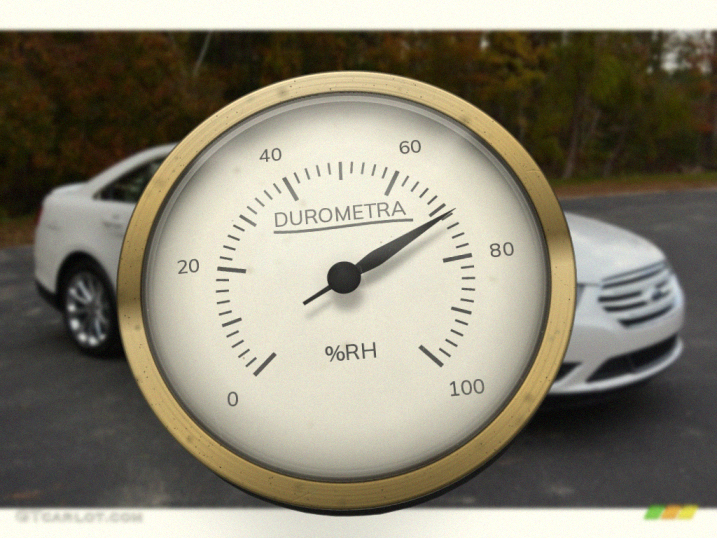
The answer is 72 %
